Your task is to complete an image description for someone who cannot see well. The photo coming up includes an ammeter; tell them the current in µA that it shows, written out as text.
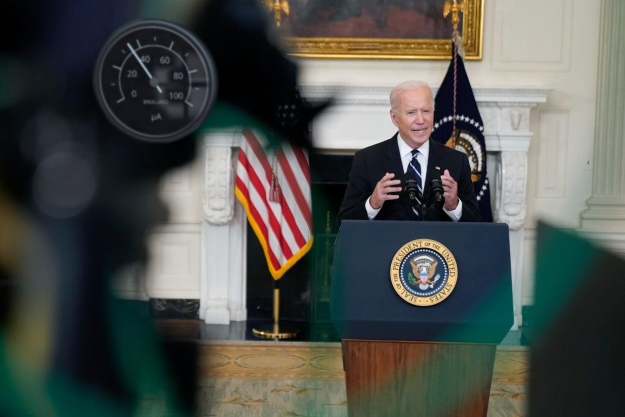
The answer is 35 µA
